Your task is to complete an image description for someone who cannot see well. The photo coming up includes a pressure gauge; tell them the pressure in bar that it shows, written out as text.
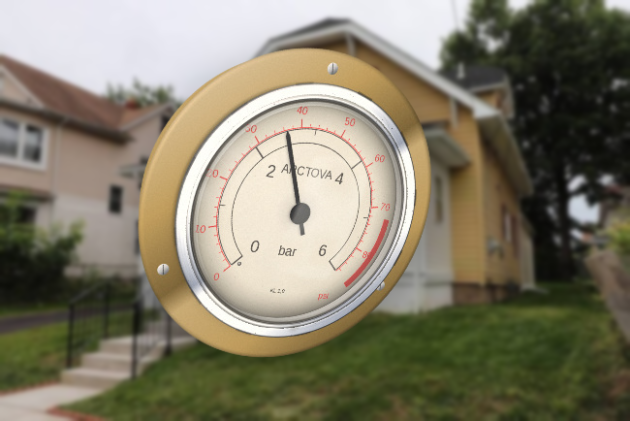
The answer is 2.5 bar
